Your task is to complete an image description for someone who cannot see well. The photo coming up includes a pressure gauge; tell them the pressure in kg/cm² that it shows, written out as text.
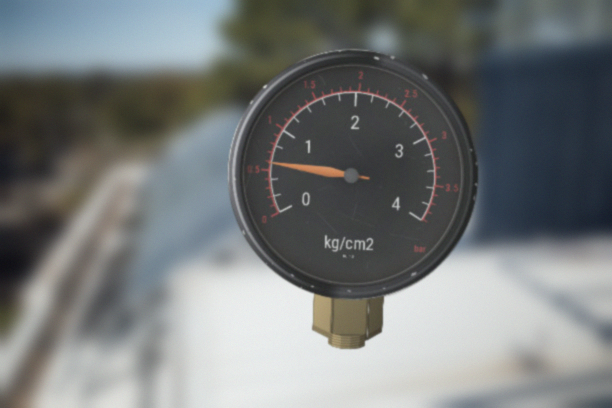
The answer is 0.6 kg/cm²
